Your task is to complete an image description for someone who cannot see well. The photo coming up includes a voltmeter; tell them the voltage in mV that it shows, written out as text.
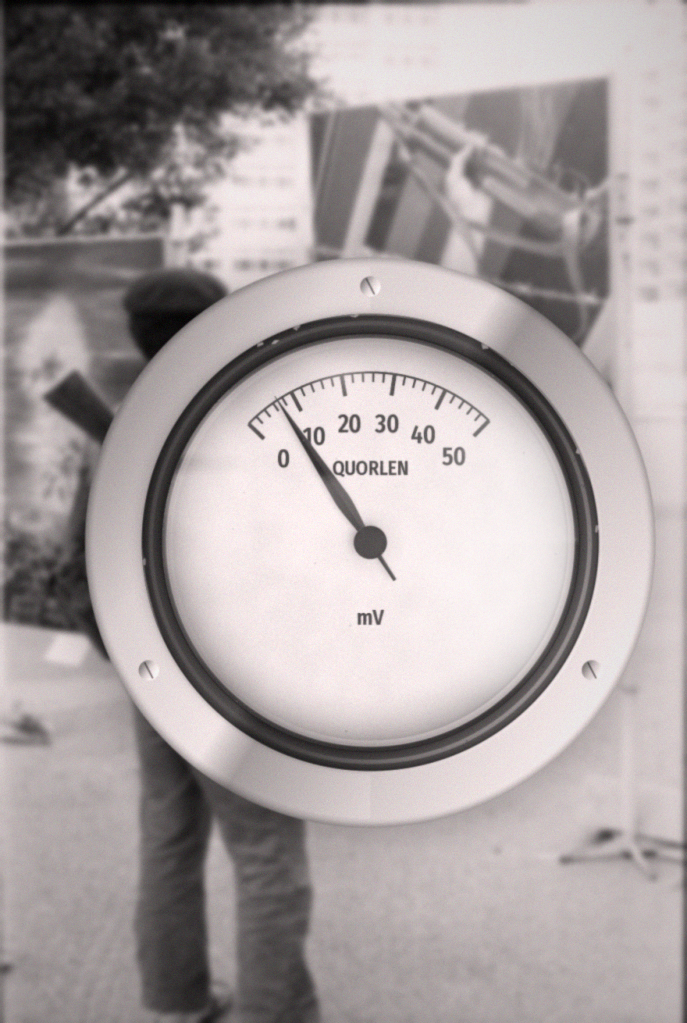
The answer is 7 mV
